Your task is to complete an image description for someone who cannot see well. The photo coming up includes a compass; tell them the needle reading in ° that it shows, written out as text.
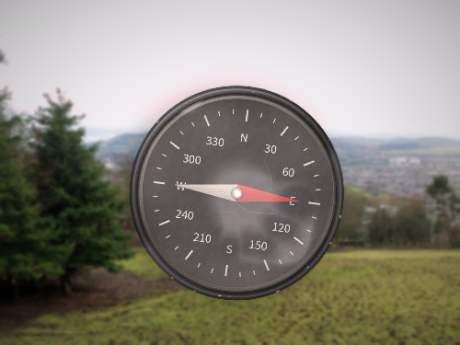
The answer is 90 °
